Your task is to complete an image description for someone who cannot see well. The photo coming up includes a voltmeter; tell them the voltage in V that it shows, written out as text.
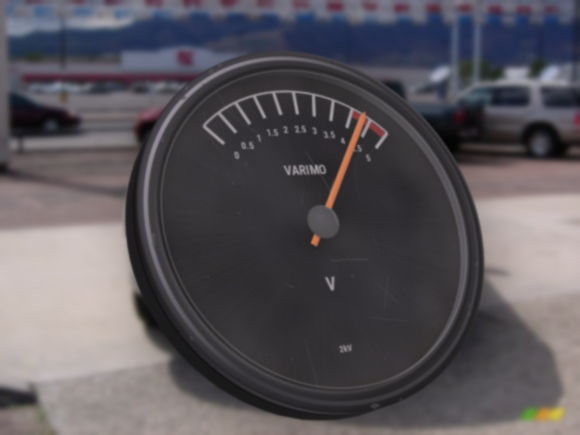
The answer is 4.25 V
